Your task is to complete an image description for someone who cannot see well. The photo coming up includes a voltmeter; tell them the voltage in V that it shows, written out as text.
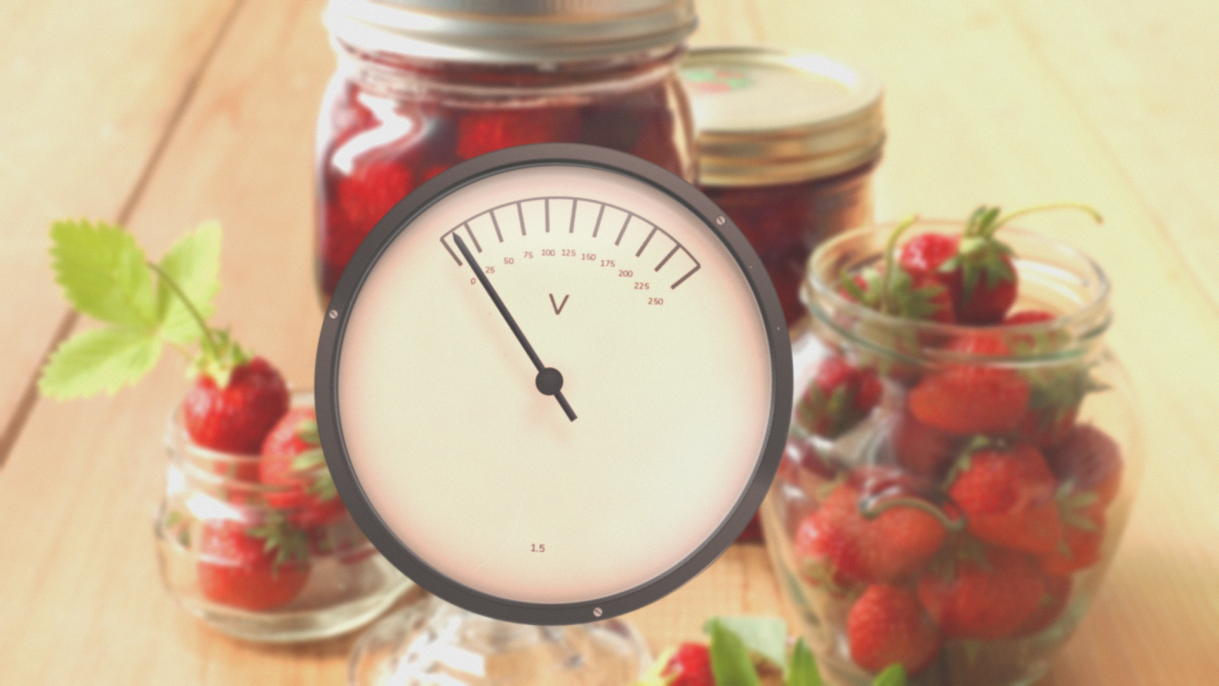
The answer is 12.5 V
